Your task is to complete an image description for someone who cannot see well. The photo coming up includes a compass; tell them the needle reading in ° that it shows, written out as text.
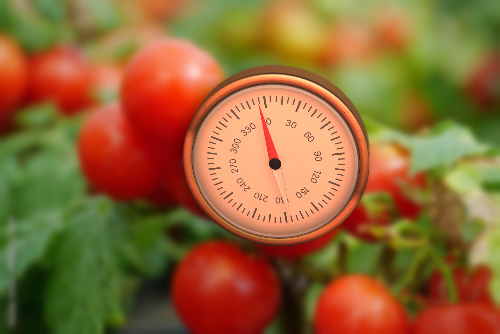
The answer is 355 °
